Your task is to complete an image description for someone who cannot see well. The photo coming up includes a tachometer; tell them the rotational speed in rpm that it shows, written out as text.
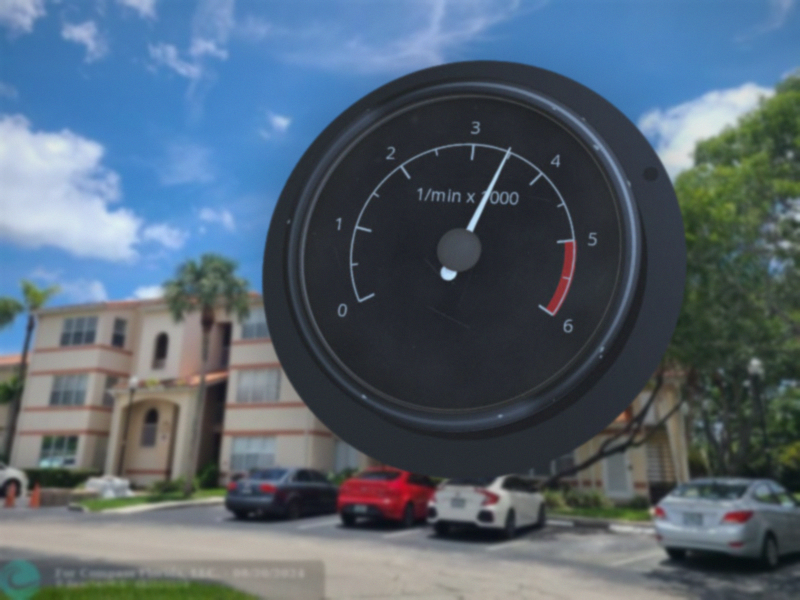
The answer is 3500 rpm
